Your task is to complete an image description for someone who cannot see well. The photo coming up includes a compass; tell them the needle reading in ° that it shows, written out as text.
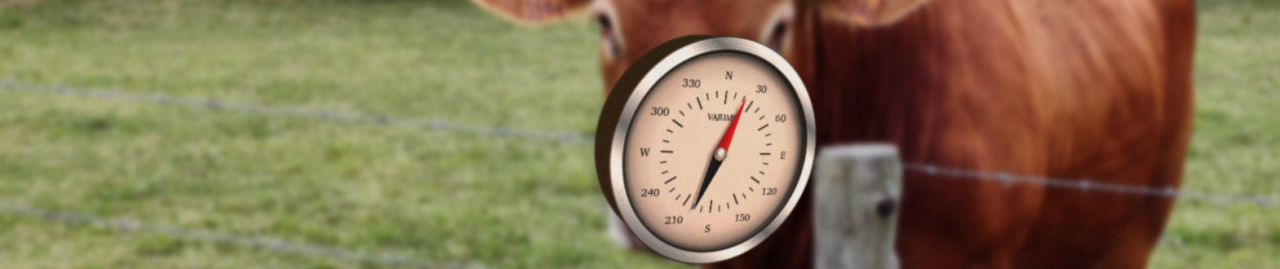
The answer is 20 °
